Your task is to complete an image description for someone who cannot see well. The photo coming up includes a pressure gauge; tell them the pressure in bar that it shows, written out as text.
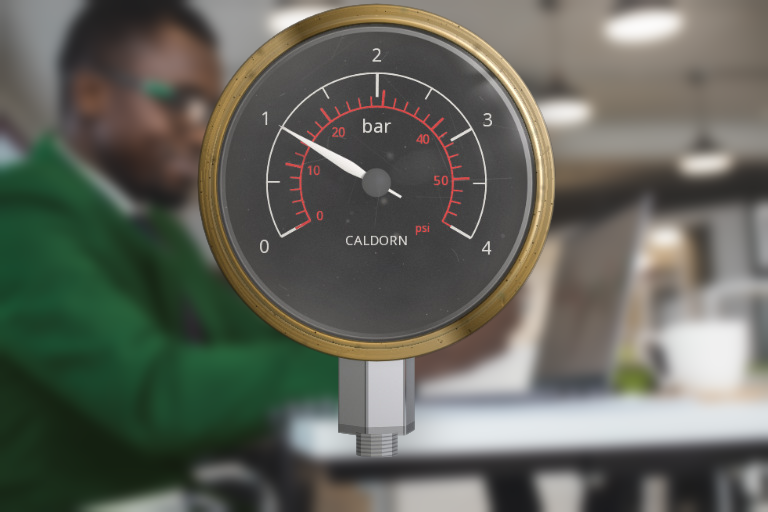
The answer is 1 bar
